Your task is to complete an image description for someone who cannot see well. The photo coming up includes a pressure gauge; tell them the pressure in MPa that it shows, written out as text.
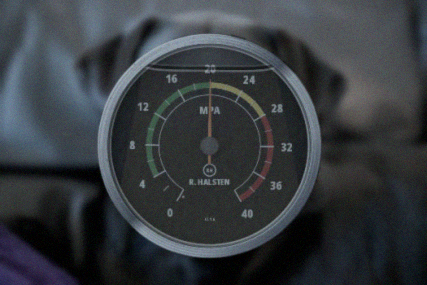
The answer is 20 MPa
